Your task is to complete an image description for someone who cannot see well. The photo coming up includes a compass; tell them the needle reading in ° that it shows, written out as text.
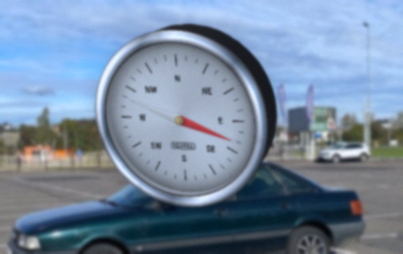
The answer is 110 °
